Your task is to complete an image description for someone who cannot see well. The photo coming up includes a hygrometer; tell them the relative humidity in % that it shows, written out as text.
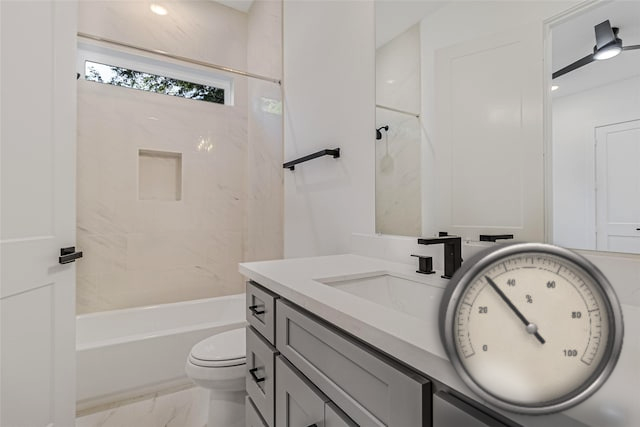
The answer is 32 %
